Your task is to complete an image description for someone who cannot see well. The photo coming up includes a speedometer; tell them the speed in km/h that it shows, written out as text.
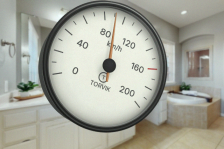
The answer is 90 km/h
